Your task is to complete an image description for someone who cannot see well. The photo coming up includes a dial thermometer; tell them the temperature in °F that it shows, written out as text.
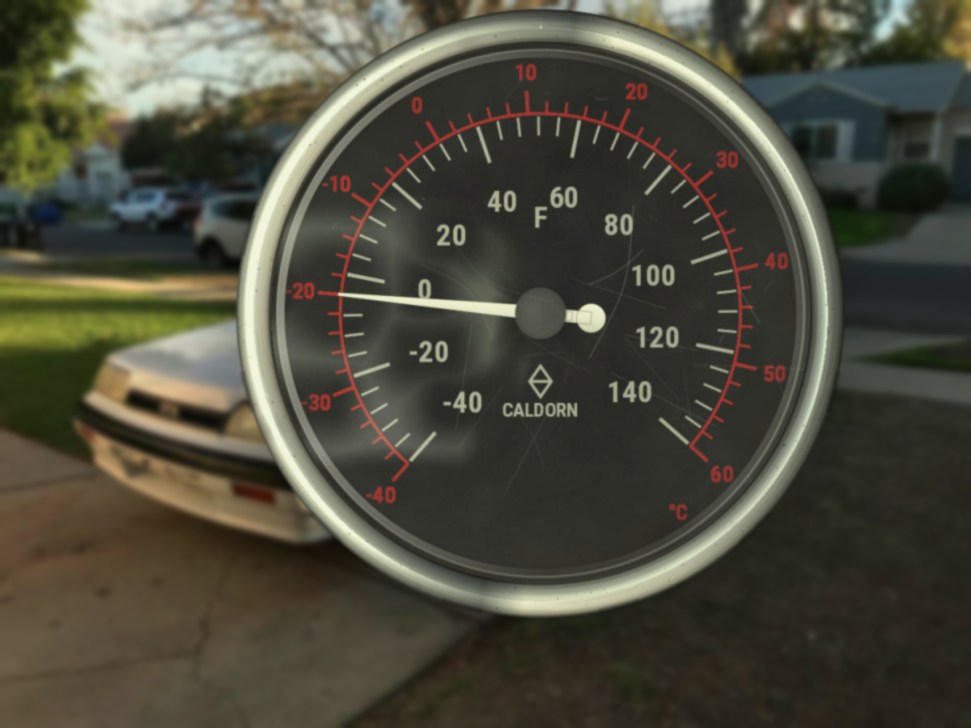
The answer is -4 °F
